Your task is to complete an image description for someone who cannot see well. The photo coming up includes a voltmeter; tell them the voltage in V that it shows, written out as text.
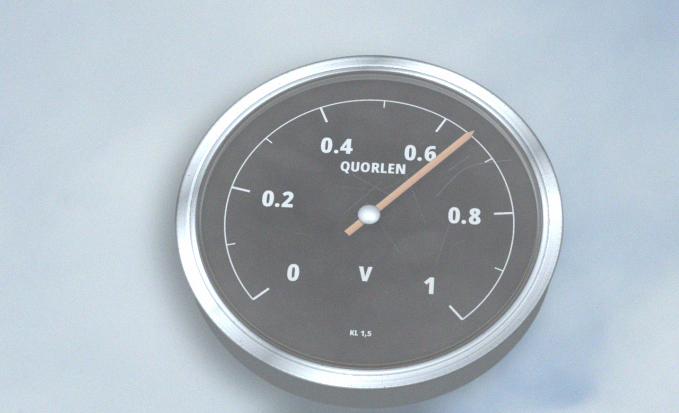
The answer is 0.65 V
